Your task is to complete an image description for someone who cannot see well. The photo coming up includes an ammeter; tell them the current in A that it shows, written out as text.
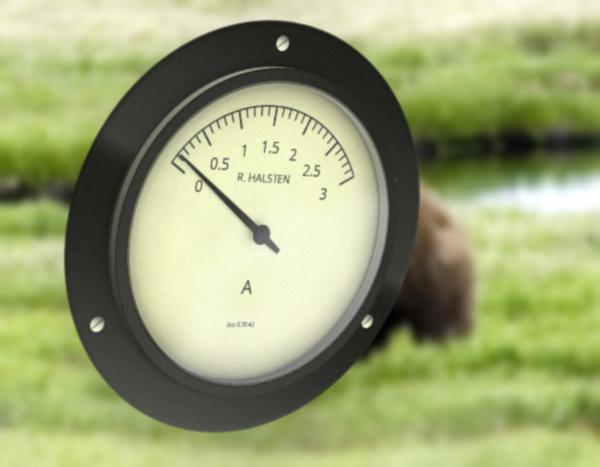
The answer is 0.1 A
